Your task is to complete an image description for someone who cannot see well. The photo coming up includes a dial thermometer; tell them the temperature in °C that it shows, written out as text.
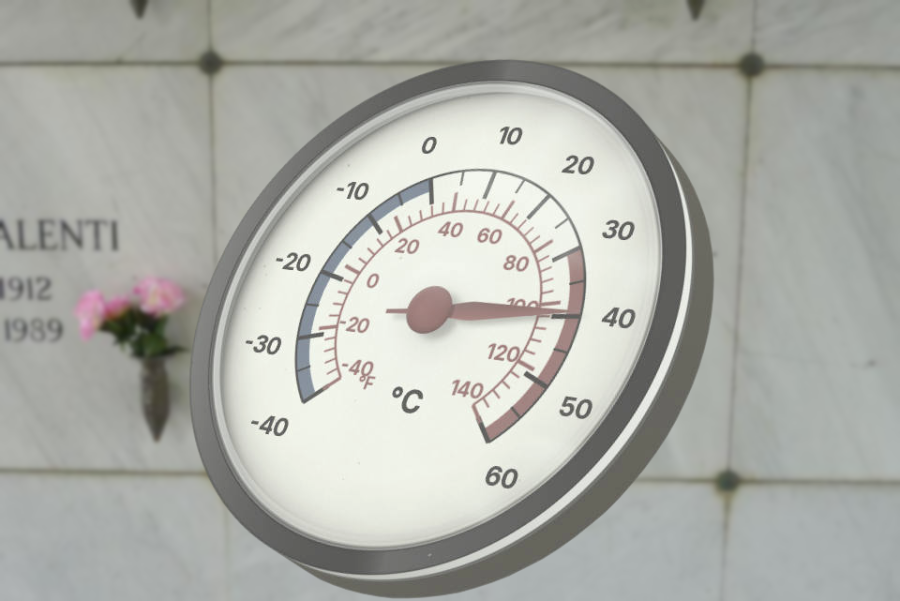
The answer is 40 °C
